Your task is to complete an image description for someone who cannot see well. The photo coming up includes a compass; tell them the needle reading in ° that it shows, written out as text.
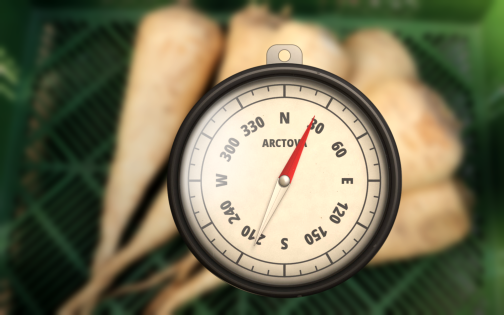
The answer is 25 °
